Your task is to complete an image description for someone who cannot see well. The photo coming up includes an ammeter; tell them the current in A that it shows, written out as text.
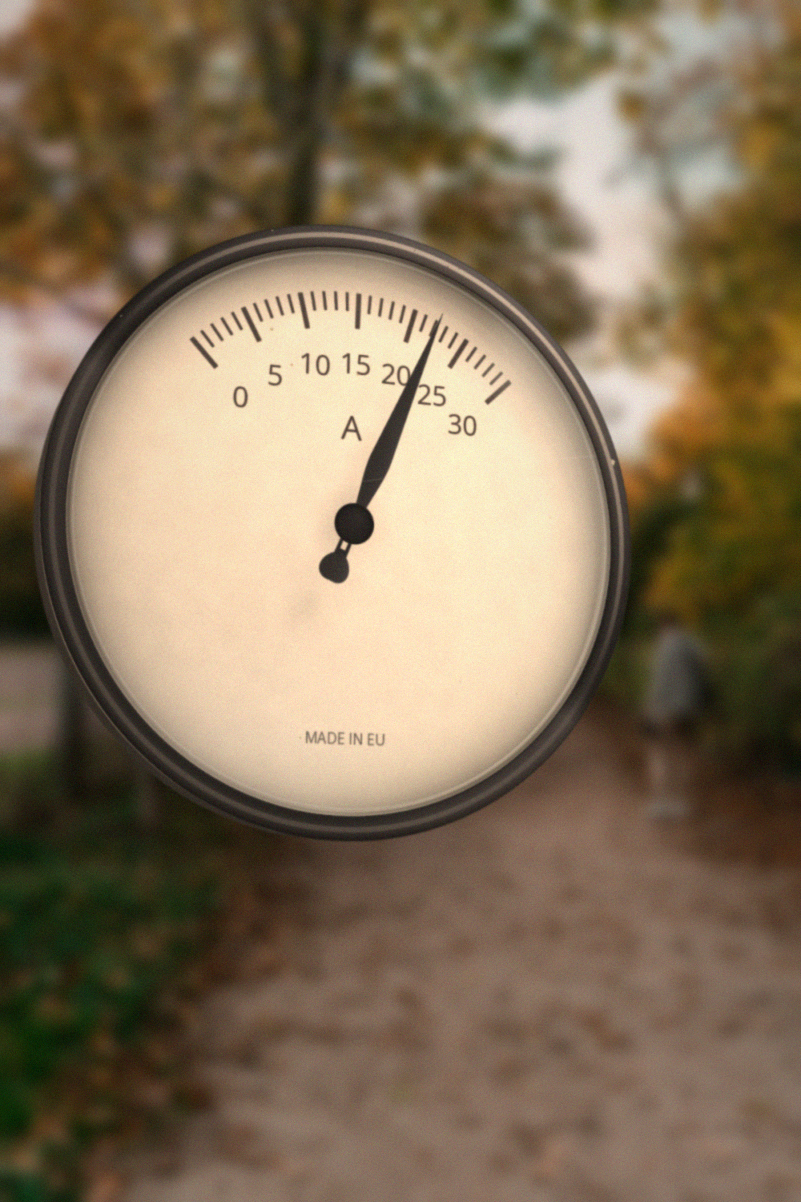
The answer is 22 A
